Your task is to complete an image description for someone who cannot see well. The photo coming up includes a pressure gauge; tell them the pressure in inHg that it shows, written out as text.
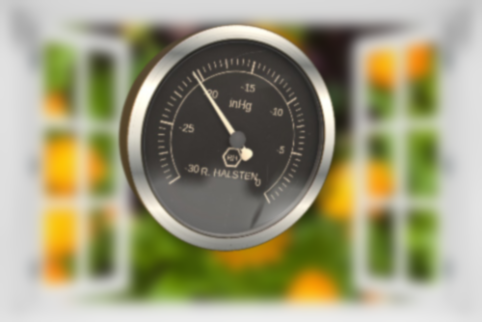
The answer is -20.5 inHg
